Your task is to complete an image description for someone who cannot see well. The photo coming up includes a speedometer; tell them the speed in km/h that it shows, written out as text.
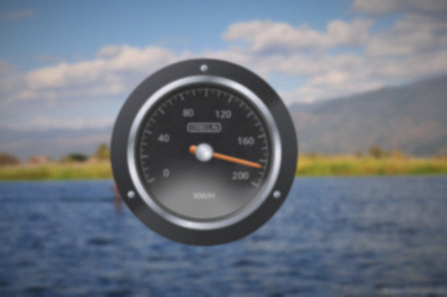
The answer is 185 km/h
